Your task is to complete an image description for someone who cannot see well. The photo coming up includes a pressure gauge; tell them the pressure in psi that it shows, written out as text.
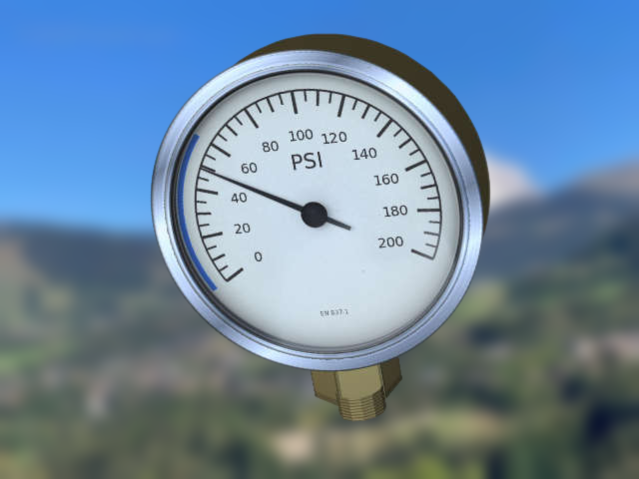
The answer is 50 psi
